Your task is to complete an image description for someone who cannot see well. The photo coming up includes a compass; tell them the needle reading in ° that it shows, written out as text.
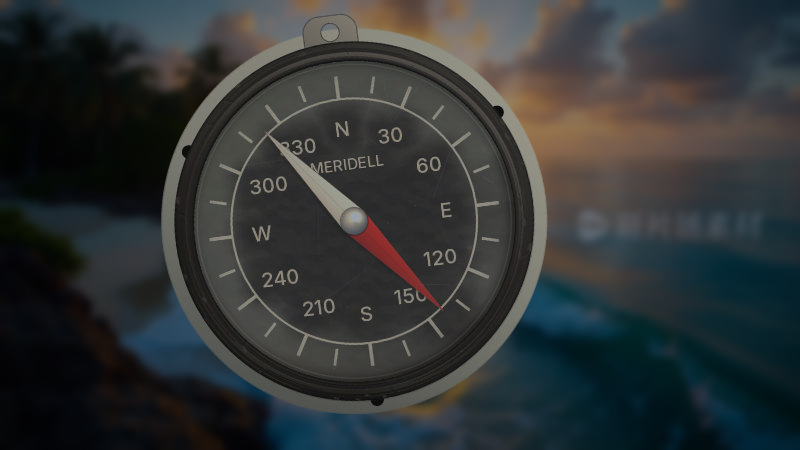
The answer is 142.5 °
